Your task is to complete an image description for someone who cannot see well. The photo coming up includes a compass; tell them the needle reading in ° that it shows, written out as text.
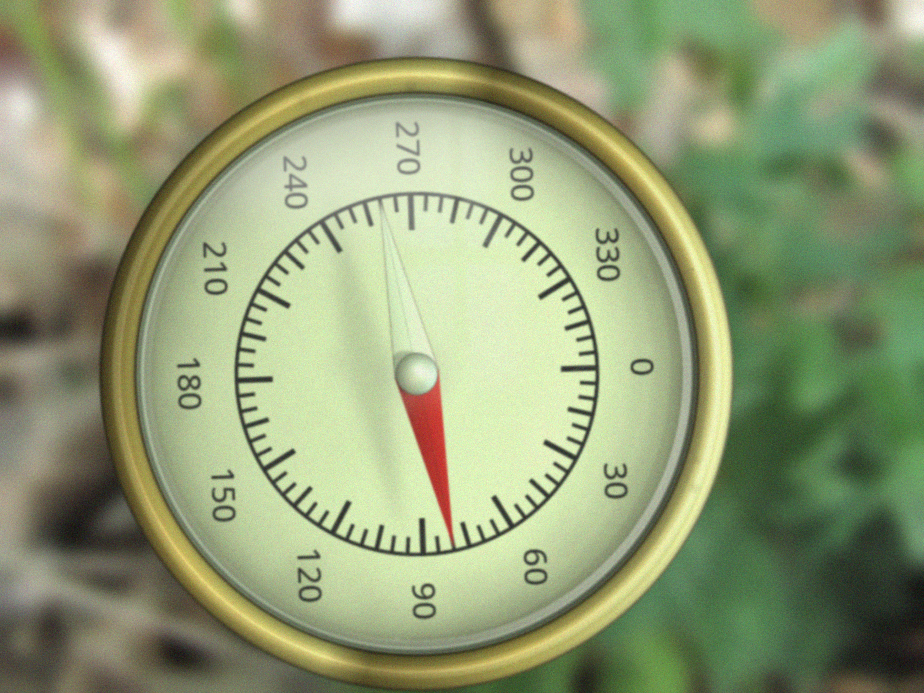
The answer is 80 °
